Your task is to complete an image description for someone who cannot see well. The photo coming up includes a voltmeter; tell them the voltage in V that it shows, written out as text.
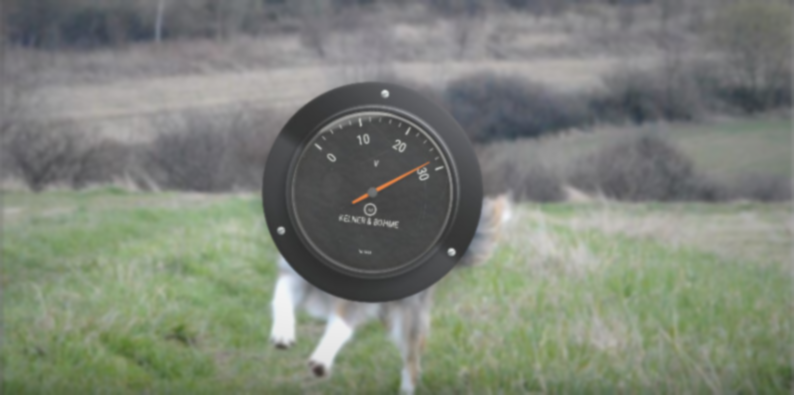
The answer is 28 V
